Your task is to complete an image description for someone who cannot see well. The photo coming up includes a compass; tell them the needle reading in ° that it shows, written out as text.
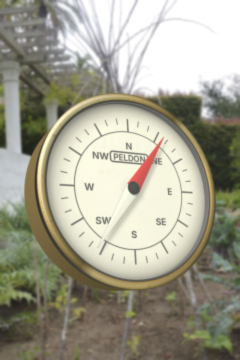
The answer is 35 °
